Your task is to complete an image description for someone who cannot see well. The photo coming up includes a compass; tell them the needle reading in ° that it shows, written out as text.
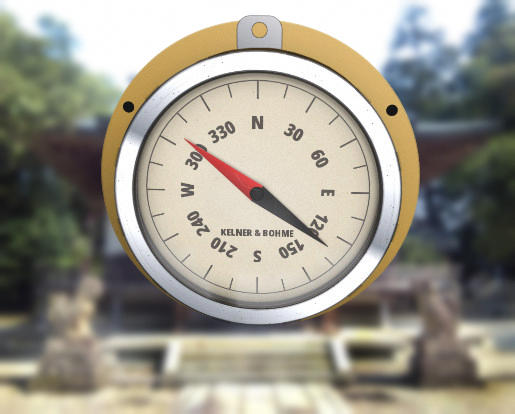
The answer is 307.5 °
